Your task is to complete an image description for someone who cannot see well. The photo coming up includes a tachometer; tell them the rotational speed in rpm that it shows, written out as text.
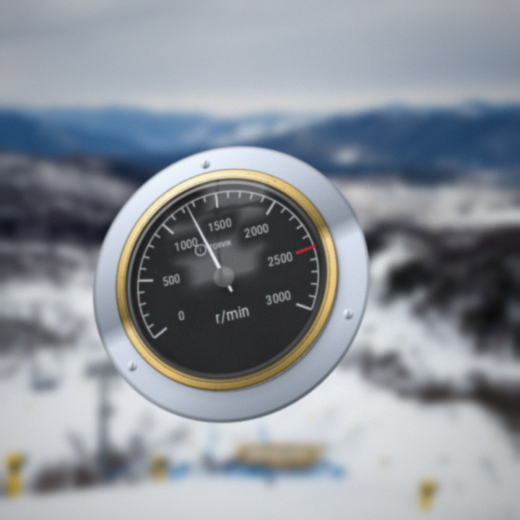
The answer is 1250 rpm
